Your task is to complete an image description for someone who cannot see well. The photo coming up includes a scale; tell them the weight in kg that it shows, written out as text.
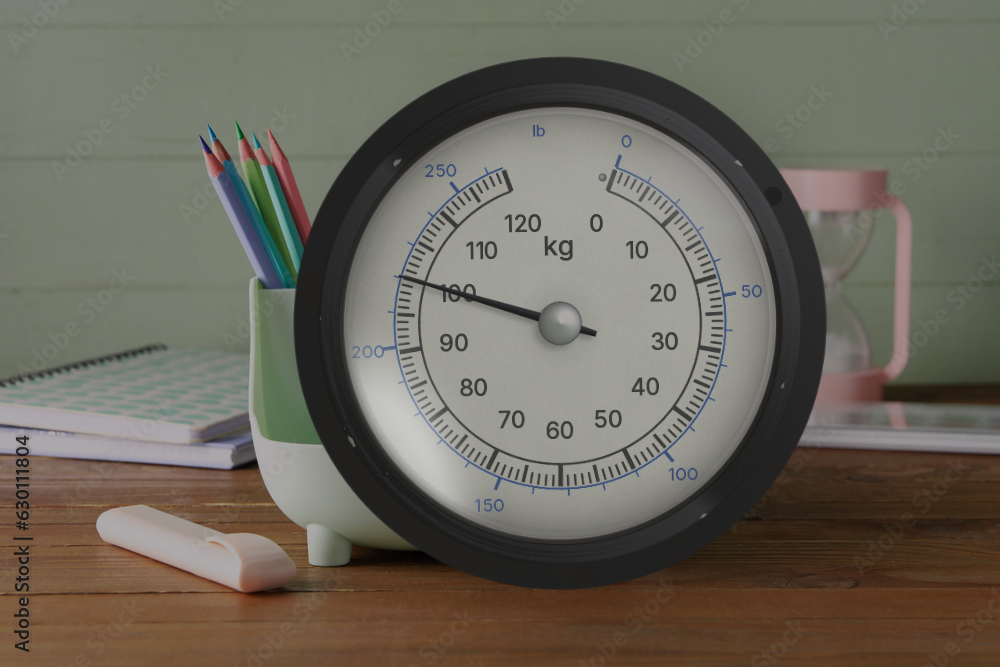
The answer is 100 kg
